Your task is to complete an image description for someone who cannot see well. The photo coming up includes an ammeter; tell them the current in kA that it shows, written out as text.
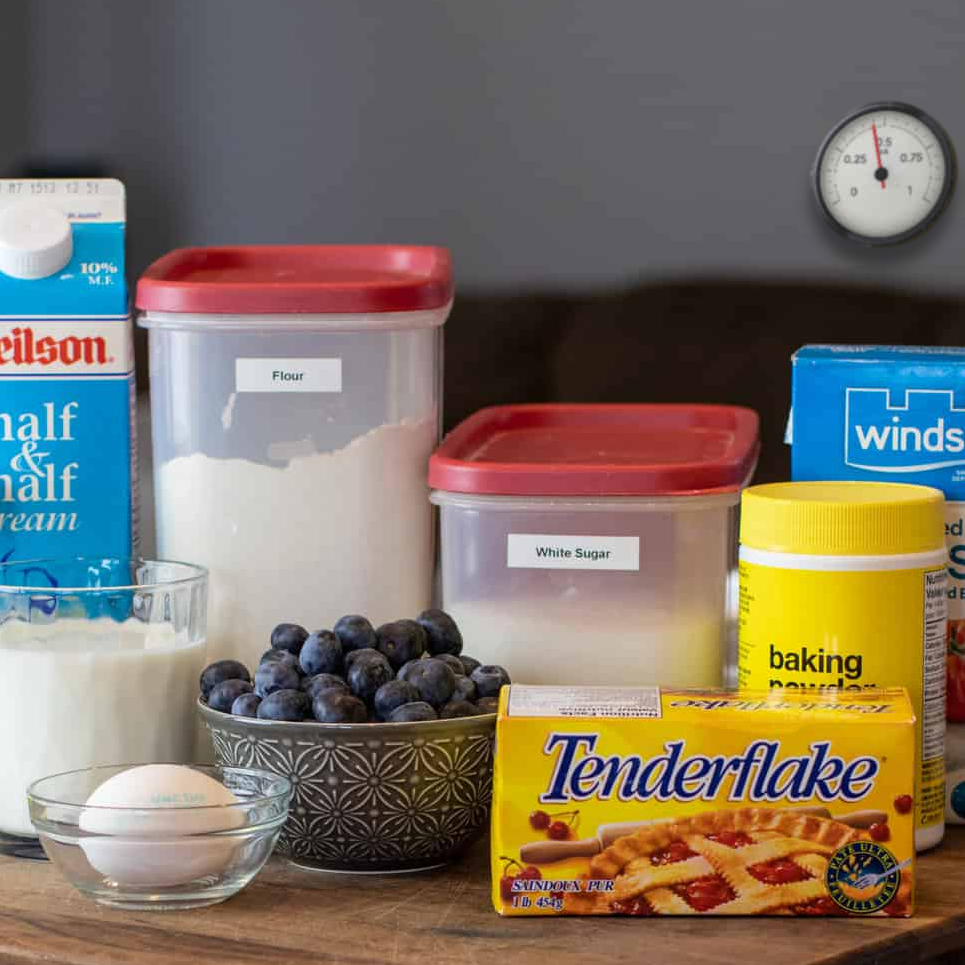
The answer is 0.45 kA
